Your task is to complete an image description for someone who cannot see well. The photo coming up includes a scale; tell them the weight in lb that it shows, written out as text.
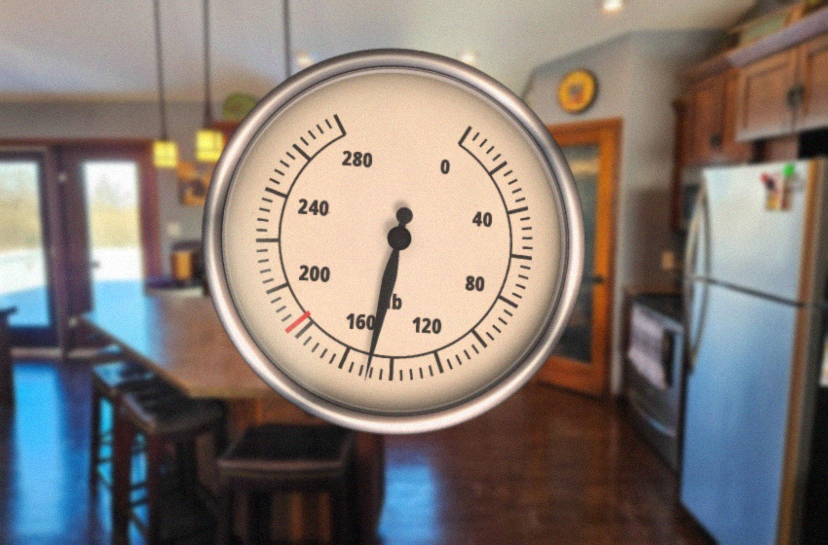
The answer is 150 lb
